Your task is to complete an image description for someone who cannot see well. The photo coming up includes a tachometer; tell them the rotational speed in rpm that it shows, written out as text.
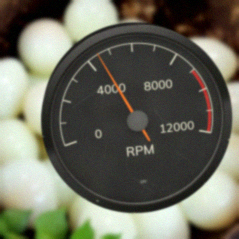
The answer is 4500 rpm
